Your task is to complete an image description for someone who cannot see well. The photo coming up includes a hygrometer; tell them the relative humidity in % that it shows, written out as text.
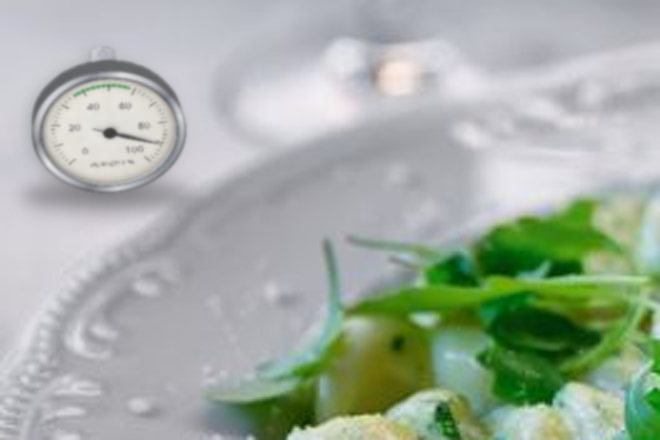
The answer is 90 %
